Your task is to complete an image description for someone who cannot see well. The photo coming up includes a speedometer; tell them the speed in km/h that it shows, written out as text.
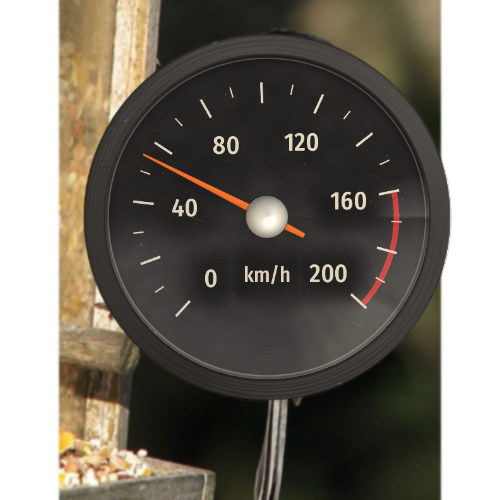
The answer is 55 km/h
